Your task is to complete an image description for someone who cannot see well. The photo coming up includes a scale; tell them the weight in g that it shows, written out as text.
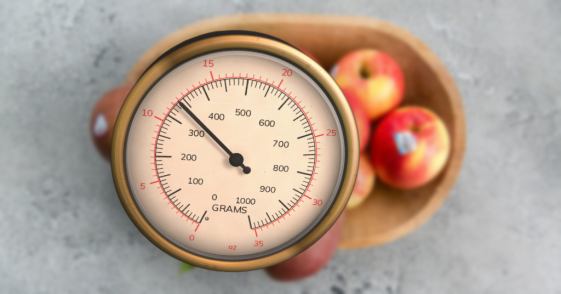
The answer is 340 g
